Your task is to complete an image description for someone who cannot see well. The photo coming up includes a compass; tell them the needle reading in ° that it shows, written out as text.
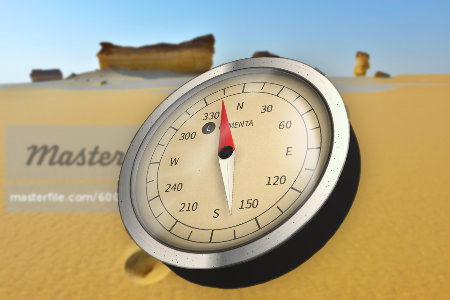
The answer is 345 °
